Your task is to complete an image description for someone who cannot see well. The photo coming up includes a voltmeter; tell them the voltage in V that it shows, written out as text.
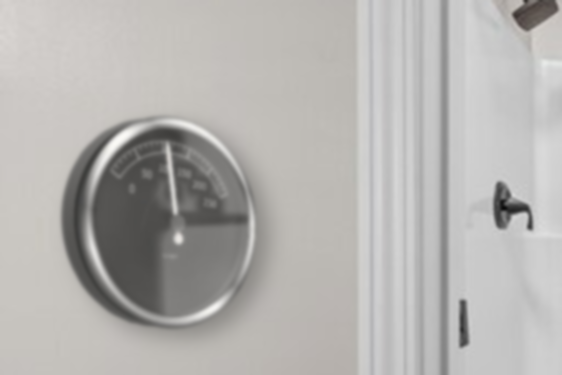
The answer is 100 V
